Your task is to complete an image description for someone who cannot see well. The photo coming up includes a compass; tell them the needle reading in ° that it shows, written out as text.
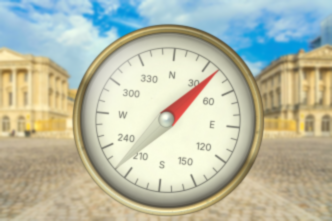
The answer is 40 °
